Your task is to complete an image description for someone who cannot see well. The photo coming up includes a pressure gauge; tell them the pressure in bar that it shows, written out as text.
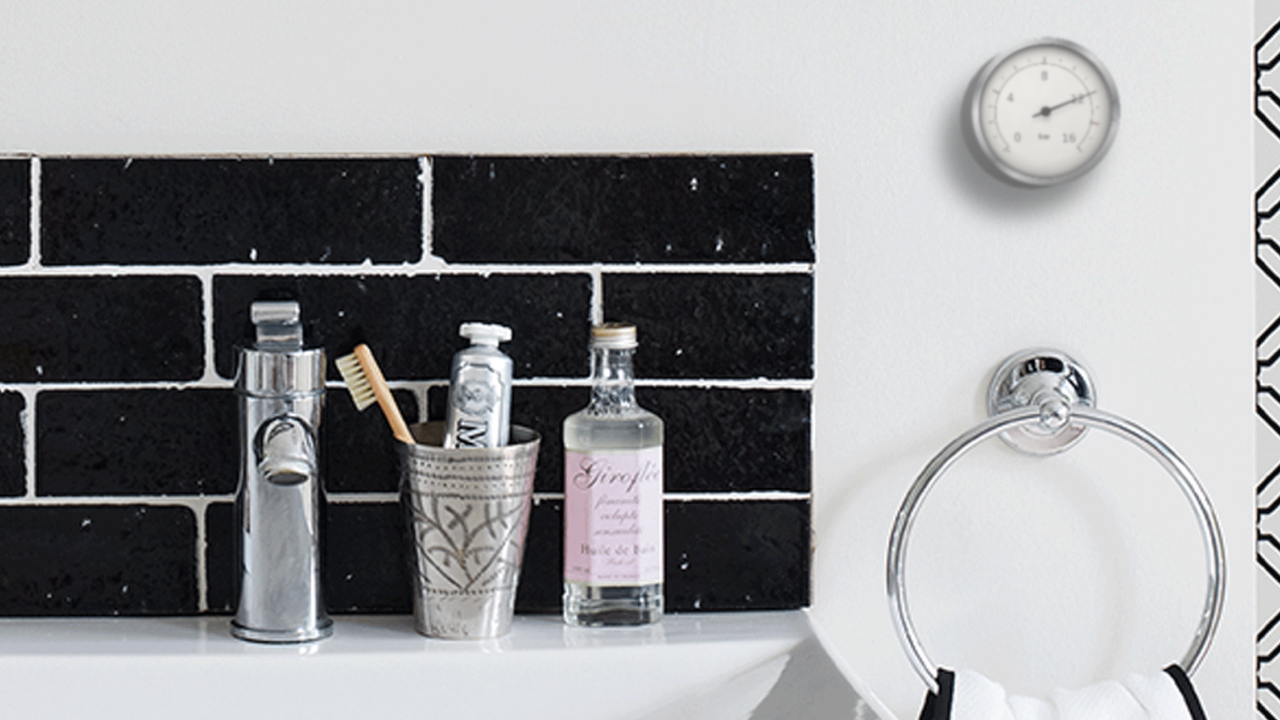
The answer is 12 bar
